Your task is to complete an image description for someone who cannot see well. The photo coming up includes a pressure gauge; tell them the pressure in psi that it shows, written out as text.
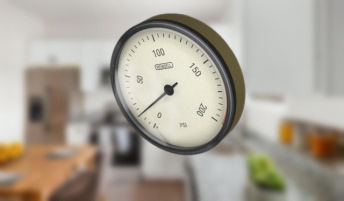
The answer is 15 psi
